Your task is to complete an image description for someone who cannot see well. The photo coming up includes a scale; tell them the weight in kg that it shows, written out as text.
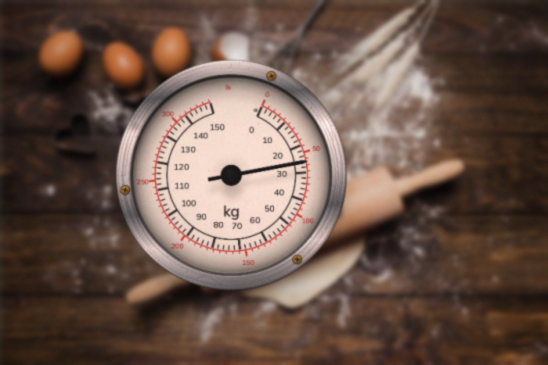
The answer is 26 kg
